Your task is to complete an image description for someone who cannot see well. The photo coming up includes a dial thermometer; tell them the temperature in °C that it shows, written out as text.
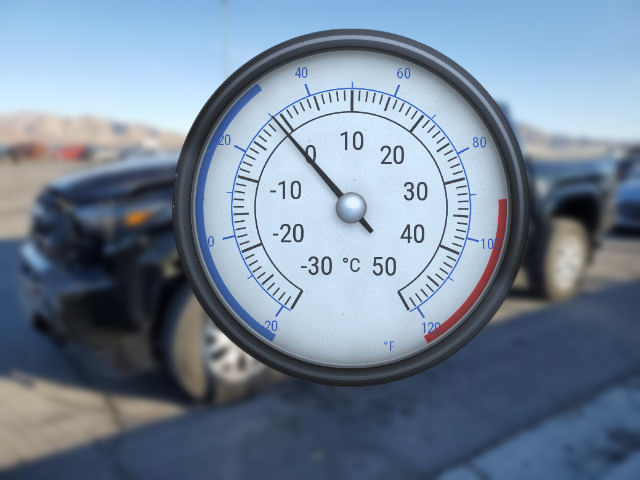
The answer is -1 °C
